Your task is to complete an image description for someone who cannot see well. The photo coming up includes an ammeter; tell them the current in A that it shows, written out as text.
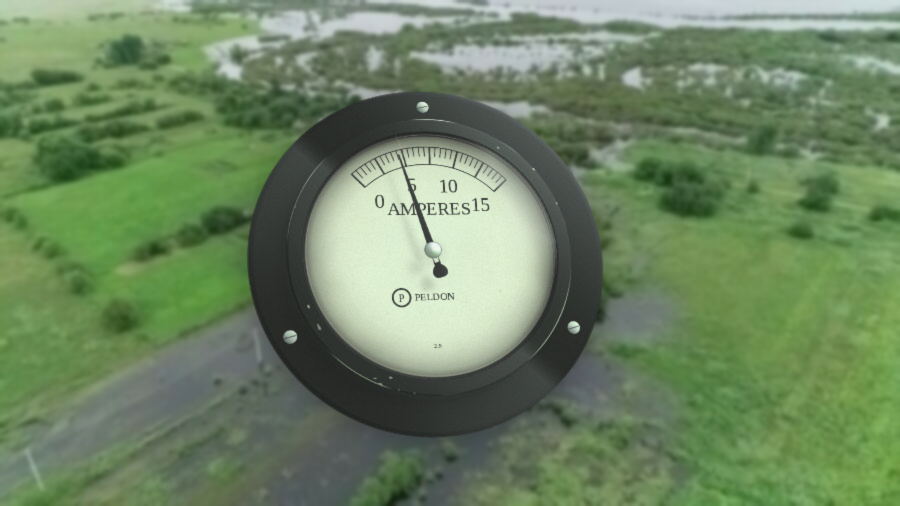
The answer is 4.5 A
